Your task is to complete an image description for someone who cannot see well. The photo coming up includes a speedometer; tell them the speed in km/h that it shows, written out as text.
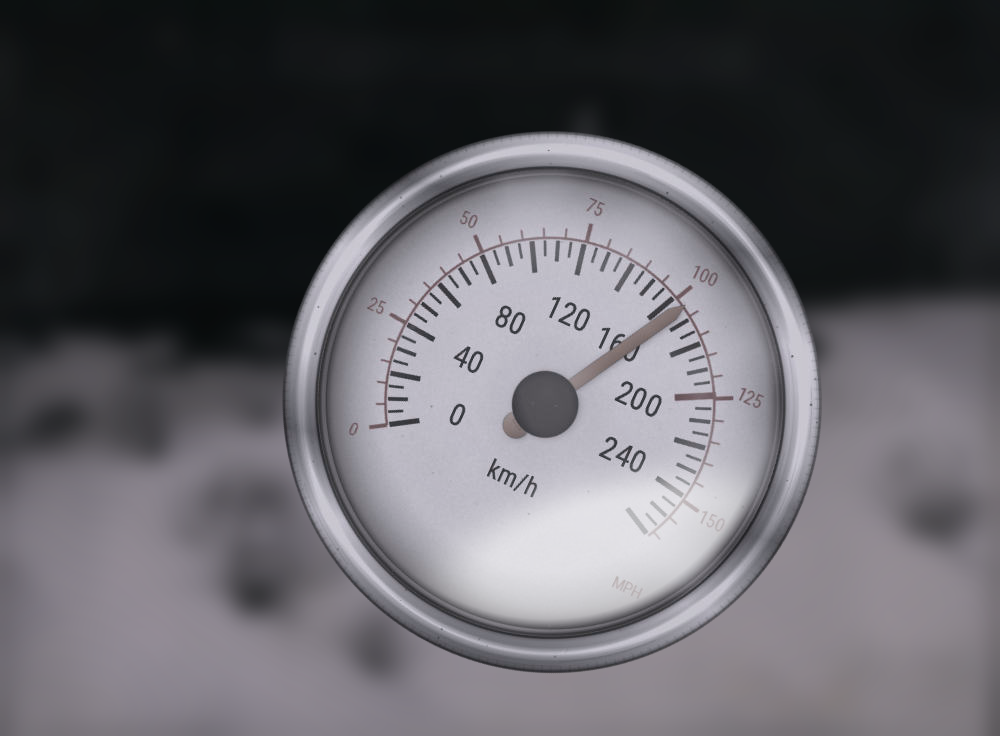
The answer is 165 km/h
